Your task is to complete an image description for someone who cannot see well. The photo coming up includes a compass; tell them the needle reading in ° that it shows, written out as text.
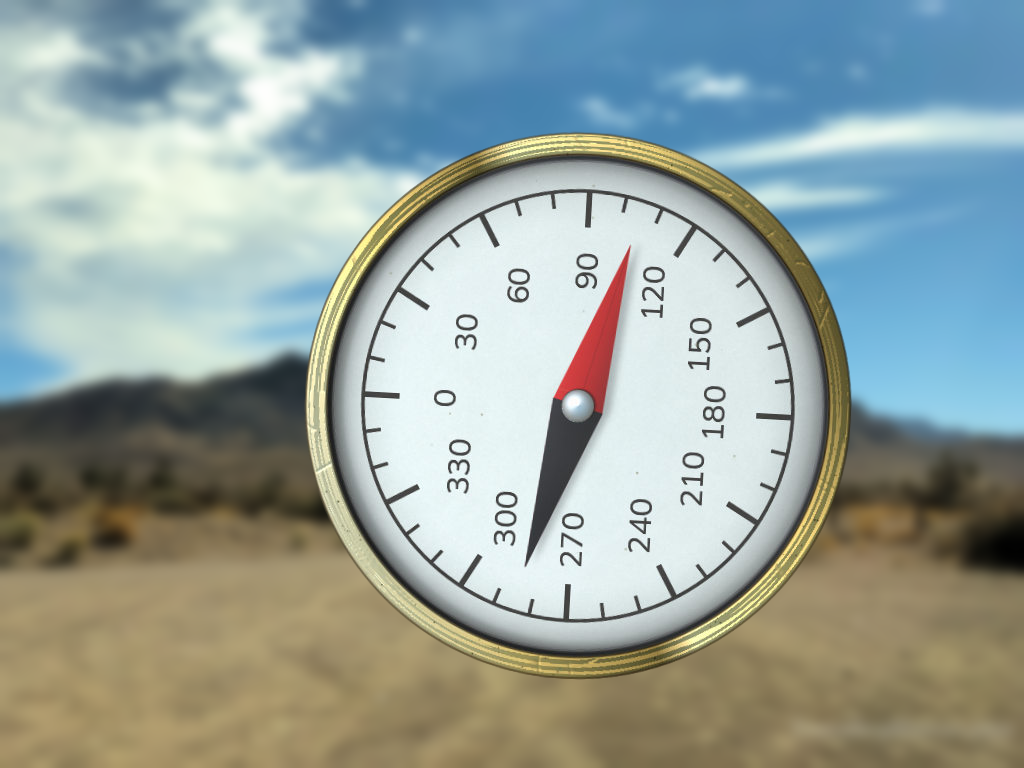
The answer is 105 °
